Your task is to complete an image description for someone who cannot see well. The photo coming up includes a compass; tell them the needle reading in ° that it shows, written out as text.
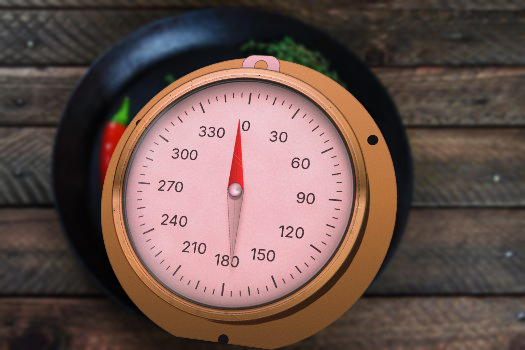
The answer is 355 °
